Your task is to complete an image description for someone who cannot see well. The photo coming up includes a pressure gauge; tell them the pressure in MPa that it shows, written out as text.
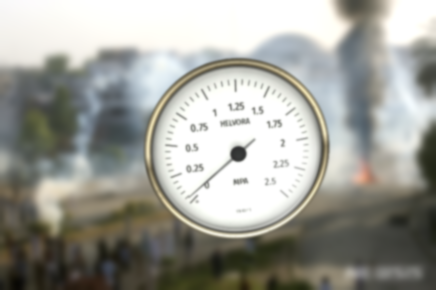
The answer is 0.05 MPa
